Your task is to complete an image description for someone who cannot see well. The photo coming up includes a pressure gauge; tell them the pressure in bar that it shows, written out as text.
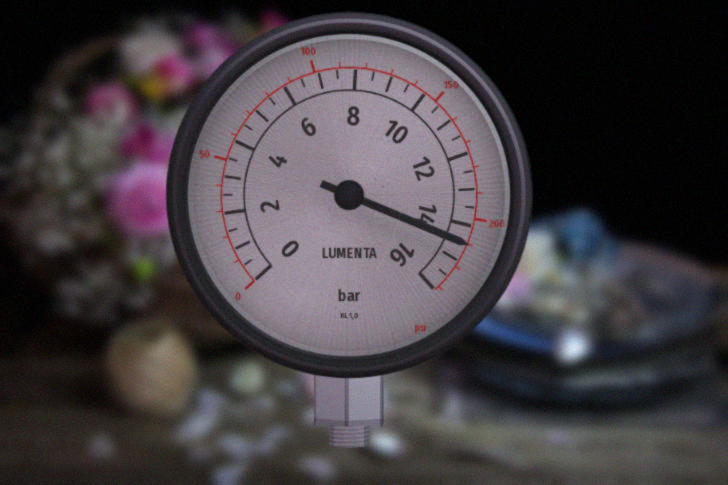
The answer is 14.5 bar
